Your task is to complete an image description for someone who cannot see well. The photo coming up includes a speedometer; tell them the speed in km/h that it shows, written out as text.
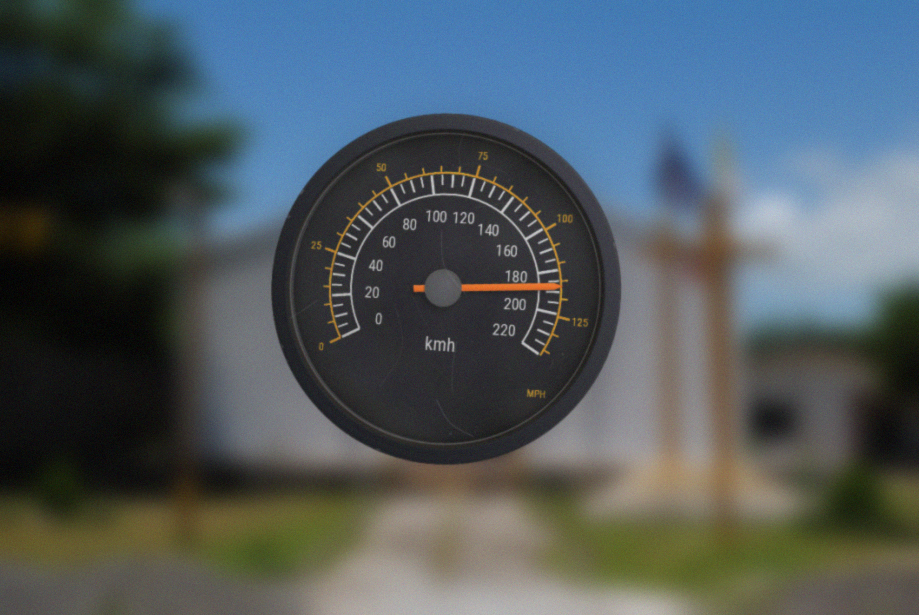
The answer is 187.5 km/h
